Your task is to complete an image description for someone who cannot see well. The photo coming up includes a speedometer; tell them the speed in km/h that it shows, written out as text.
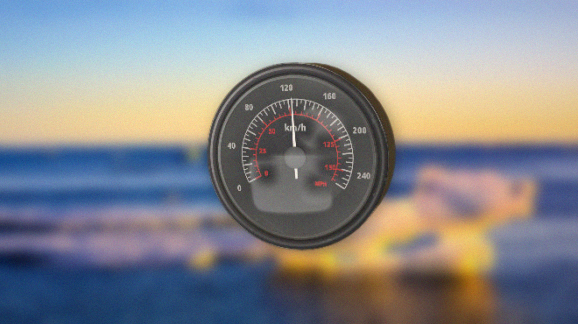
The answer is 125 km/h
